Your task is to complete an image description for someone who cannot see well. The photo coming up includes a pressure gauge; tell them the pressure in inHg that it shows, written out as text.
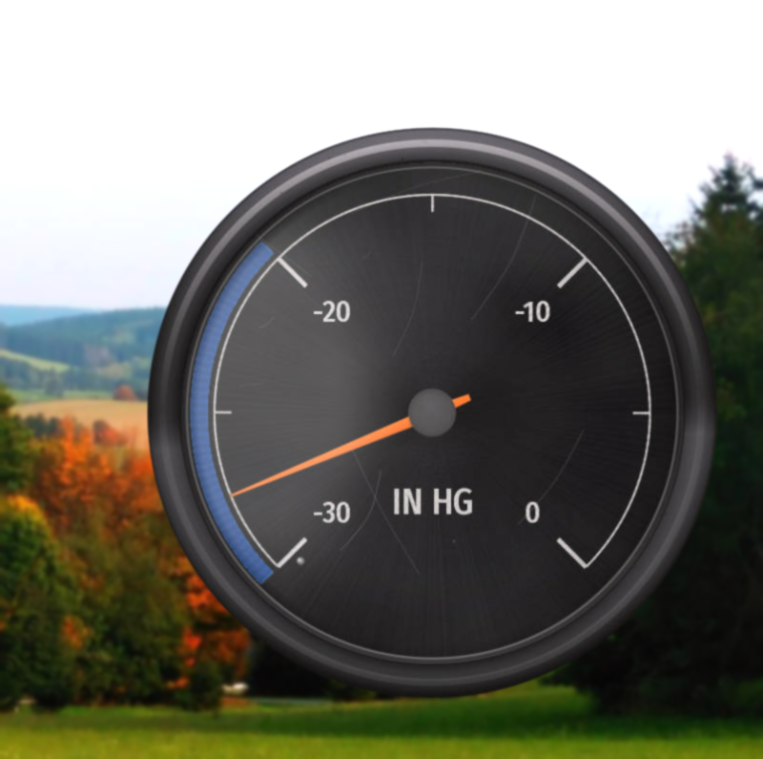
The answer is -27.5 inHg
